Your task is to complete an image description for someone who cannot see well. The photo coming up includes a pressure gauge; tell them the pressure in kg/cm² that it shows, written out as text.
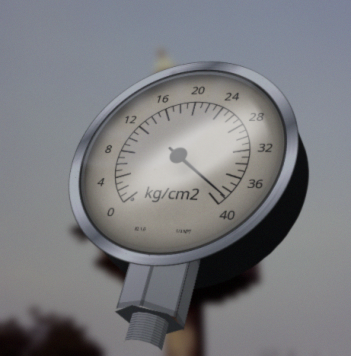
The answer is 39 kg/cm²
